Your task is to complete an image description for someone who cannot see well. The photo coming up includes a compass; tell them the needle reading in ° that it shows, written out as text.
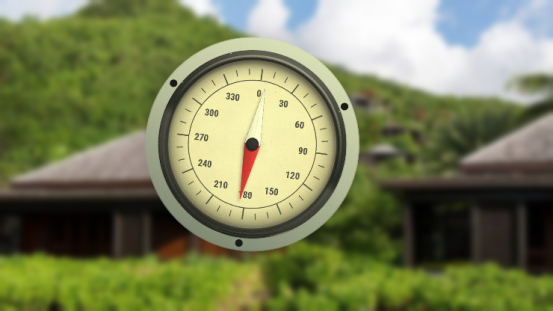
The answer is 185 °
